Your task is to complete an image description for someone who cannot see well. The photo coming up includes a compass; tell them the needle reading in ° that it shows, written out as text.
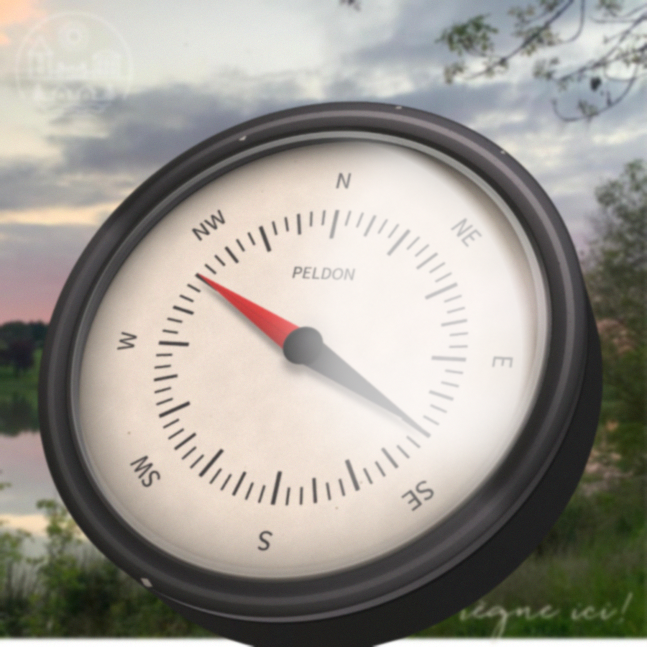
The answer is 300 °
